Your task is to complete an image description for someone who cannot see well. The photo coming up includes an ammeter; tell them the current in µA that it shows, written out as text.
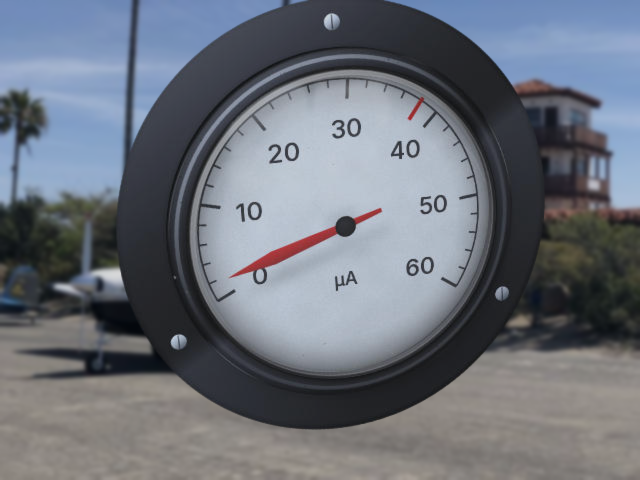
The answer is 2 µA
